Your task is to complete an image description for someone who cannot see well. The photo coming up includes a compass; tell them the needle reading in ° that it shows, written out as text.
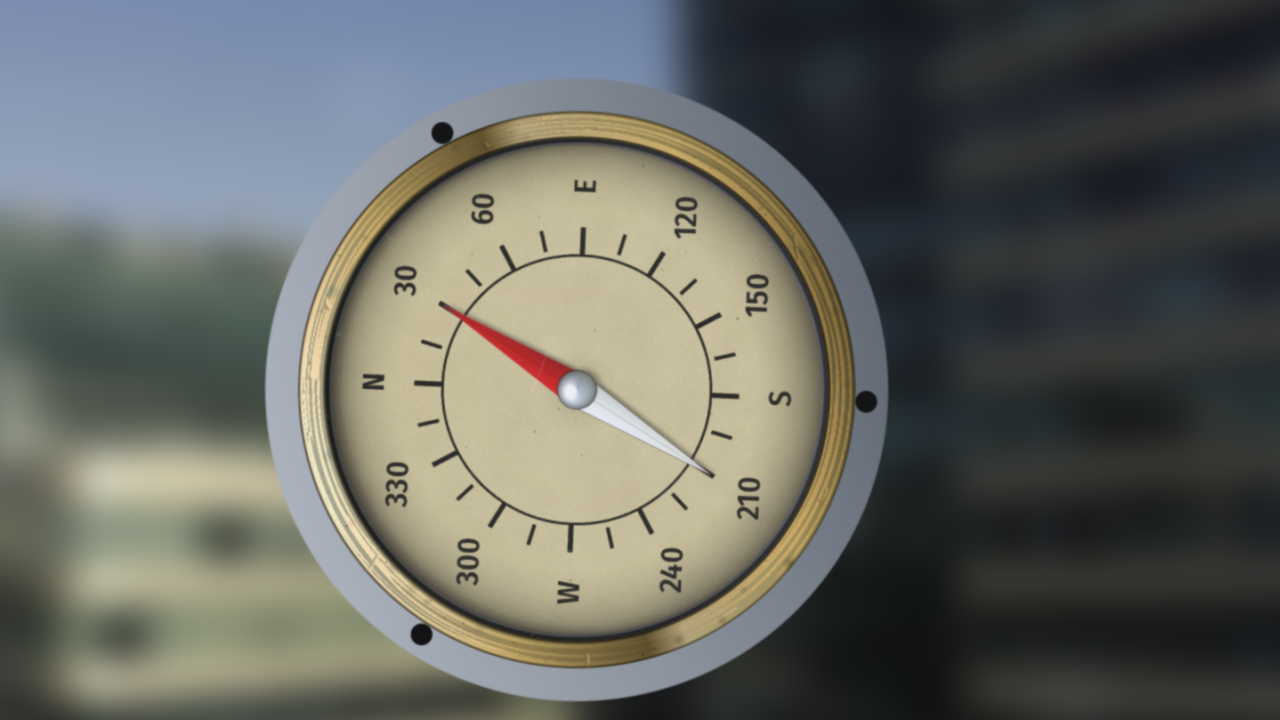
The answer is 30 °
